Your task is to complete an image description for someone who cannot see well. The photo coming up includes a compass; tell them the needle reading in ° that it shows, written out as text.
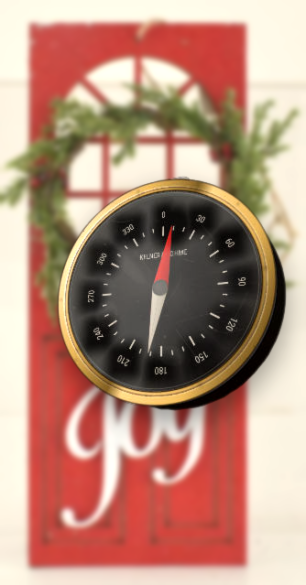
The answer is 10 °
